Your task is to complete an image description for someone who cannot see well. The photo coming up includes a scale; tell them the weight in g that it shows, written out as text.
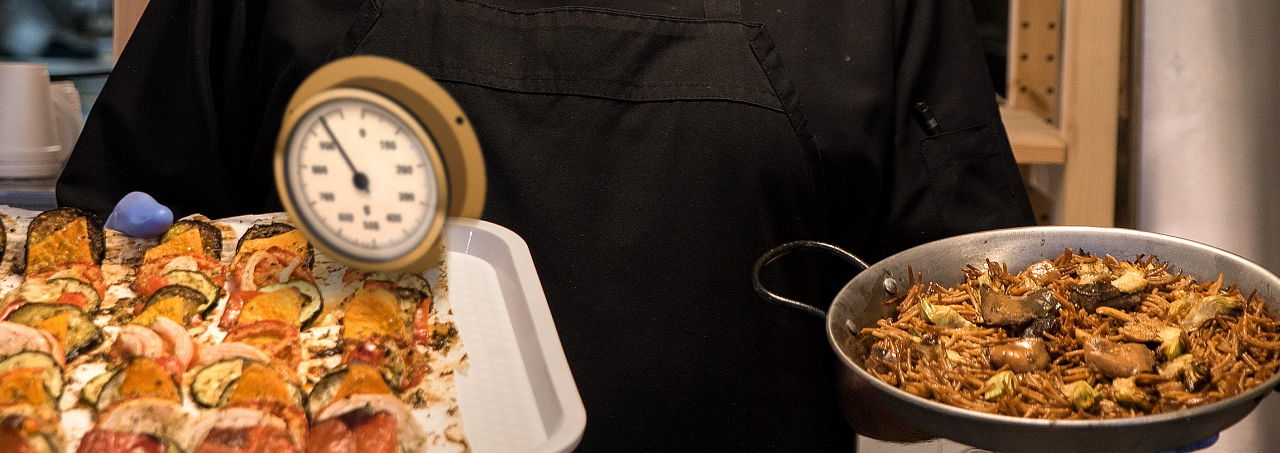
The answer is 950 g
